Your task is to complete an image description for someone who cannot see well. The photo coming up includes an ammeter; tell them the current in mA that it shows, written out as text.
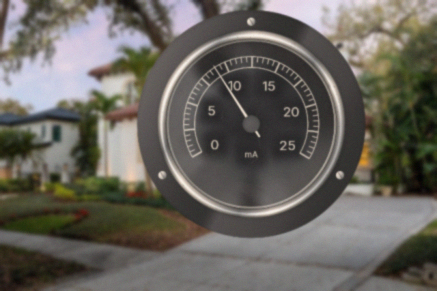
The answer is 9 mA
